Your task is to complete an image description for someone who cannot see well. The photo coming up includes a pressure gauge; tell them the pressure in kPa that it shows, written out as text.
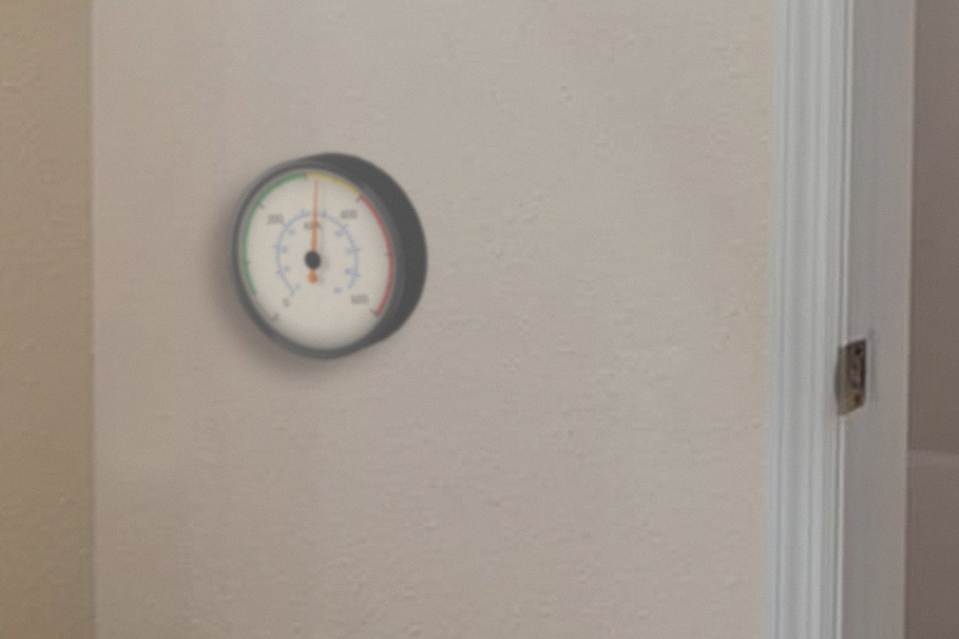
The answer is 325 kPa
